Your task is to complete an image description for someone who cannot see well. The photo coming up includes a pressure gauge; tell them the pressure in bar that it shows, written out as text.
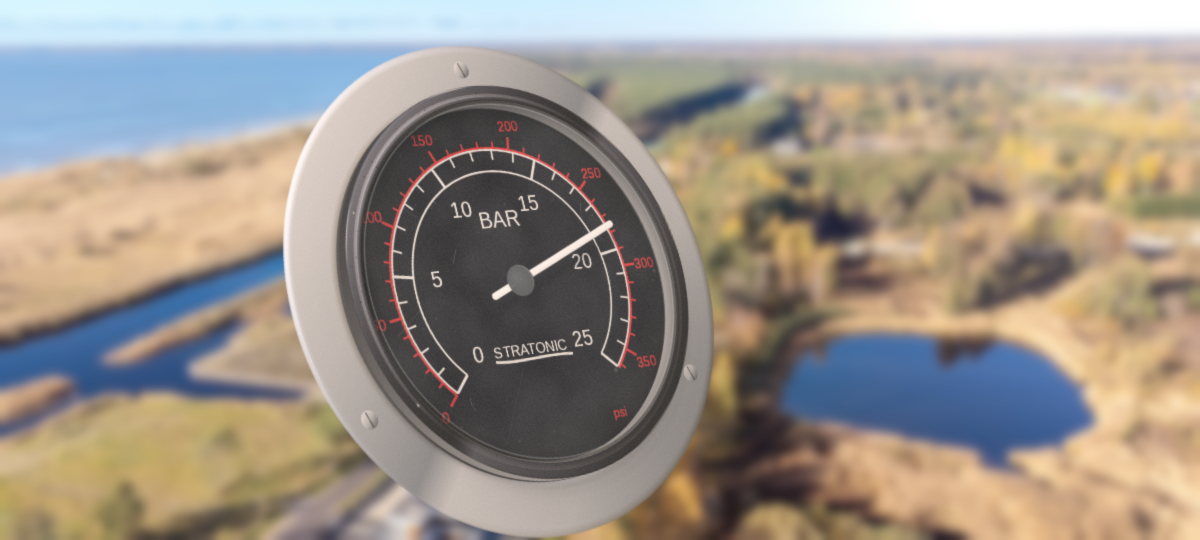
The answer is 19 bar
